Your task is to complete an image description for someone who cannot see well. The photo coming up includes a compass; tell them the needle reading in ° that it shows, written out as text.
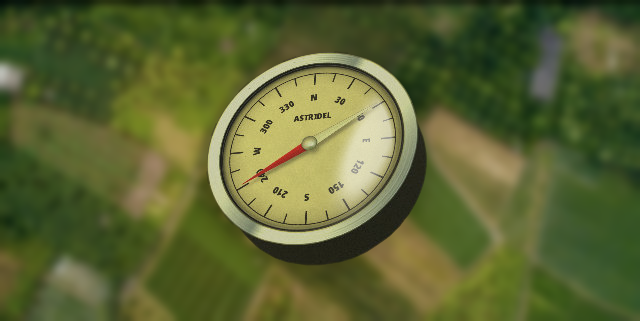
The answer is 240 °
